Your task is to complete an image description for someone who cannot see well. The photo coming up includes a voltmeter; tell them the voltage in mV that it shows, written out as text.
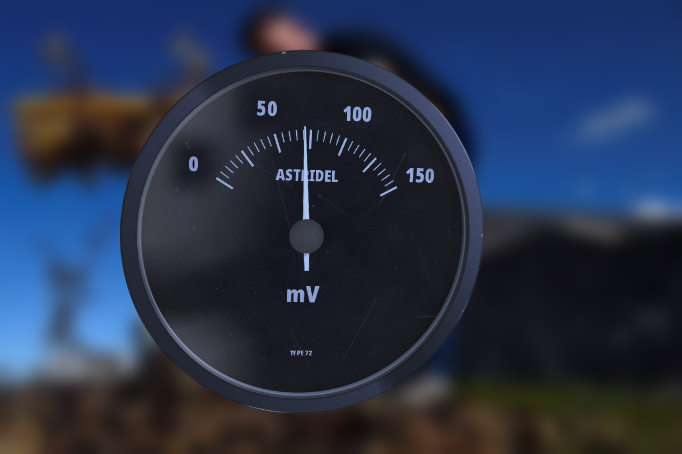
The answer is 70 mV
